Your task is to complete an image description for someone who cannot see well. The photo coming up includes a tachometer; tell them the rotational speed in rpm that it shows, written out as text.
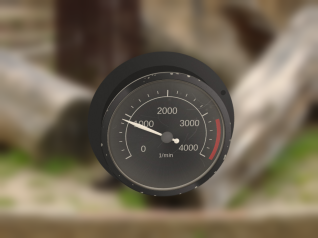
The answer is 900 rpm
